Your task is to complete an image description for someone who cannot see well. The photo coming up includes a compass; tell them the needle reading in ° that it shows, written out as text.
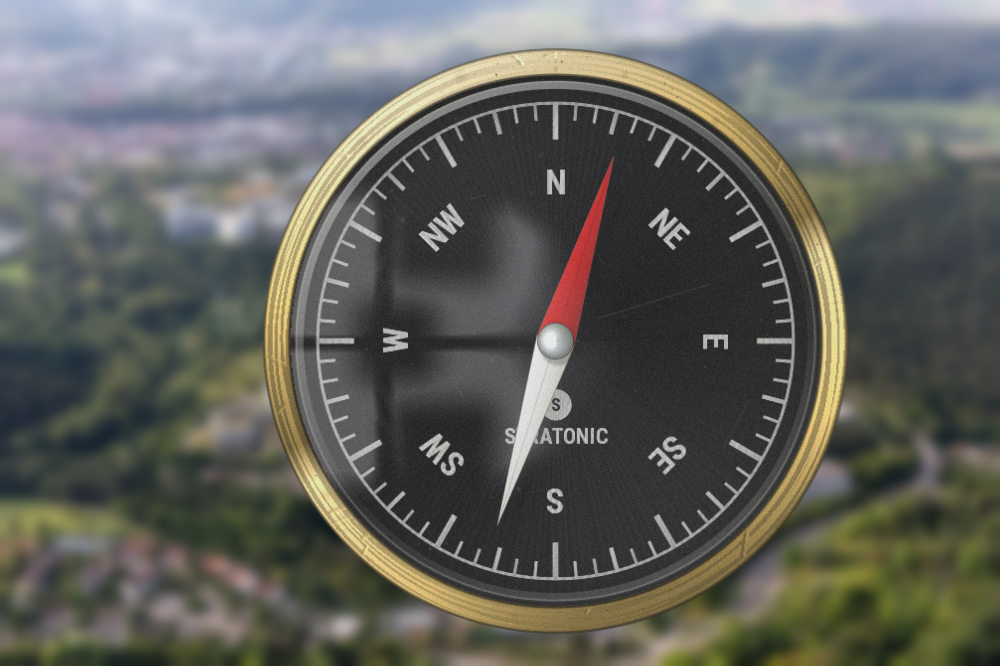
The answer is 17.5 °
